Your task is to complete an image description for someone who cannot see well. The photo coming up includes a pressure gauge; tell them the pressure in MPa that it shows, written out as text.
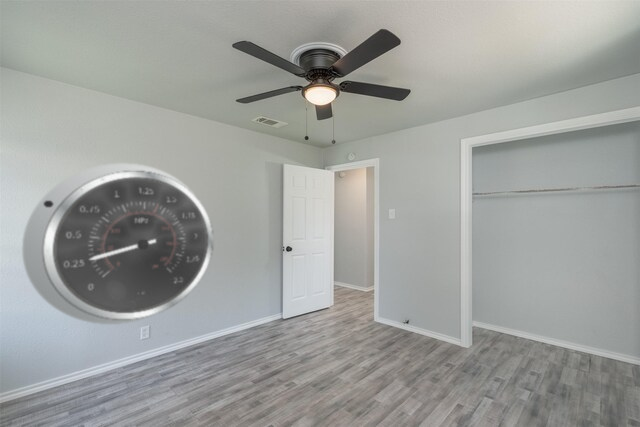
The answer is 0.25 MPa
